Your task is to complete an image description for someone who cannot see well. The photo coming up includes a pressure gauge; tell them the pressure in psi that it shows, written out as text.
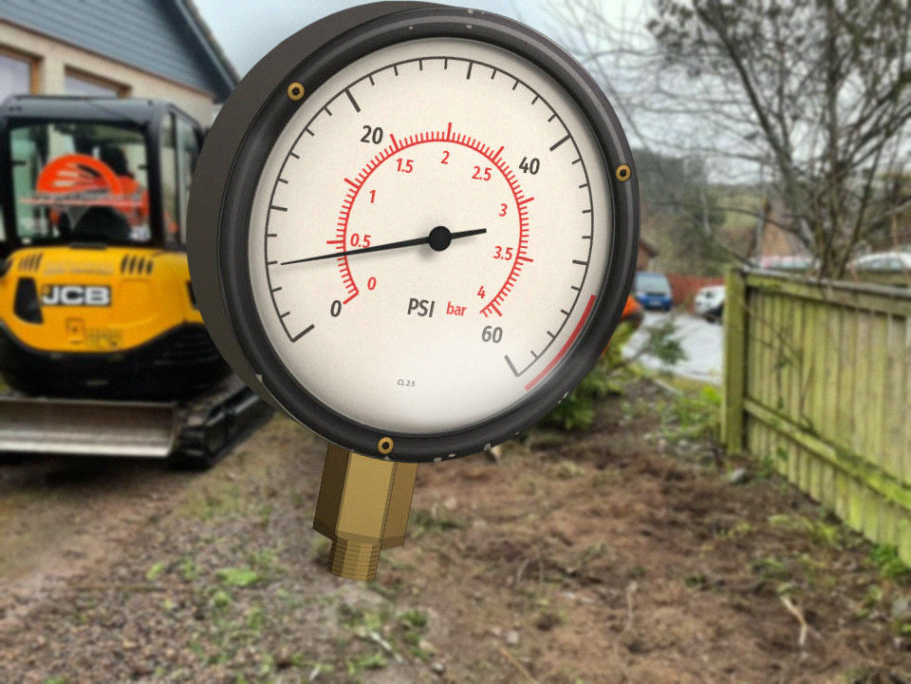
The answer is 6 psi
